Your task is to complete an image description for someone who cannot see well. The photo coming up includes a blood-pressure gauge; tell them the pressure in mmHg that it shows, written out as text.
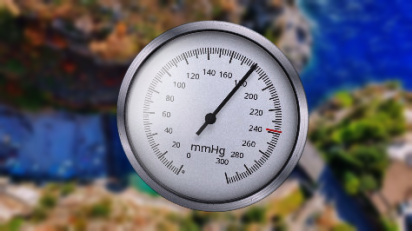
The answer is 180 mmHg
